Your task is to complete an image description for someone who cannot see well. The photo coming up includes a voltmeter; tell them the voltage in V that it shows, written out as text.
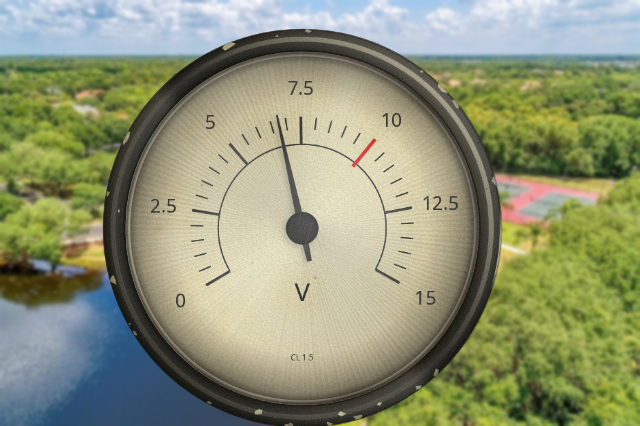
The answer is 6.75 V
